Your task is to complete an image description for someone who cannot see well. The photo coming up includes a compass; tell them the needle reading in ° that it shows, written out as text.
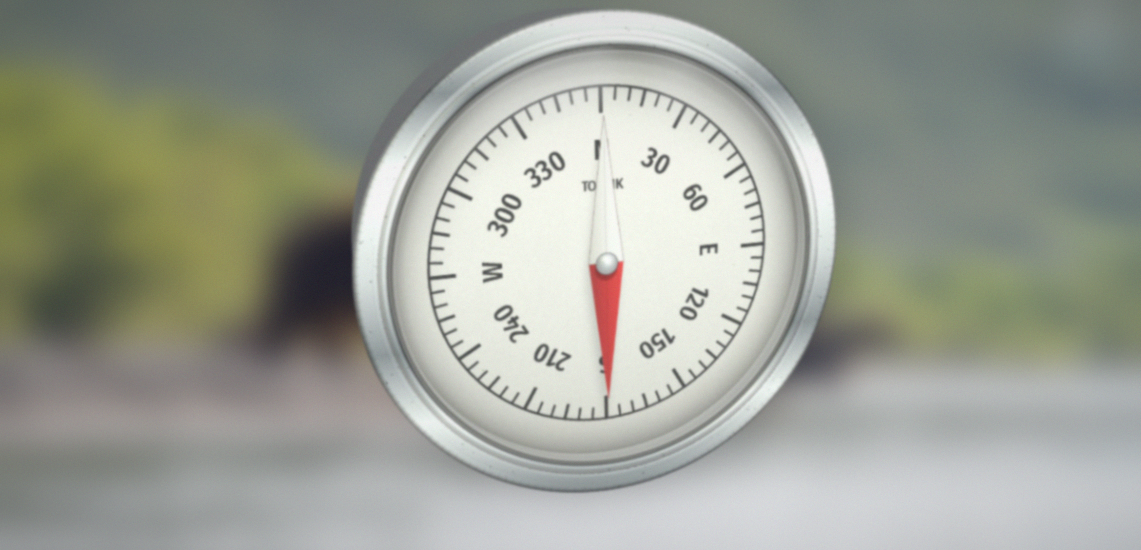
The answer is 180 °
